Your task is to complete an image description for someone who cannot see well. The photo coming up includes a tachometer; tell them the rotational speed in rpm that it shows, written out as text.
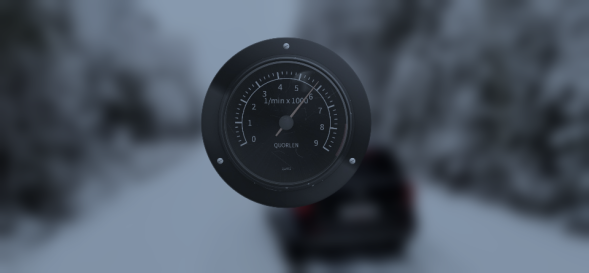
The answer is 5800 rpm
